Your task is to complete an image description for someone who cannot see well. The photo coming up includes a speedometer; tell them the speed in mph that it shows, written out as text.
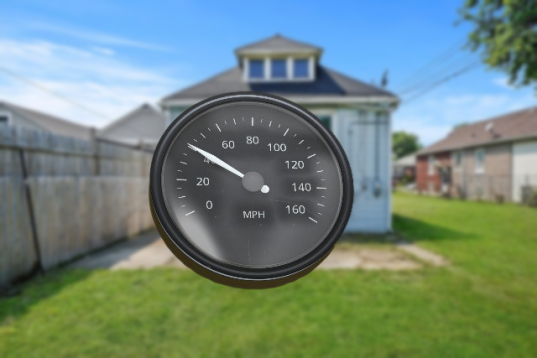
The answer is 40 mph
